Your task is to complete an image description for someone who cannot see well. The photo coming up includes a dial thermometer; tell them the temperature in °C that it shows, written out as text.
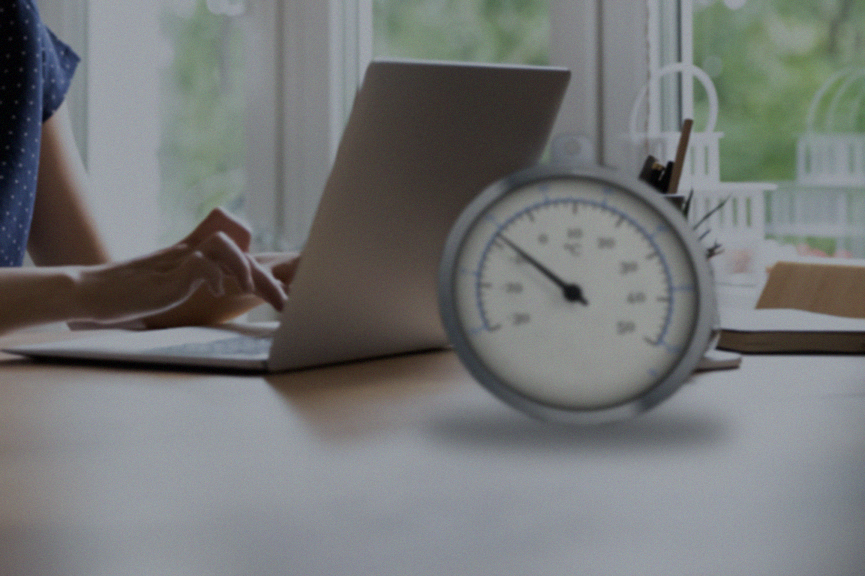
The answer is -8 °C
